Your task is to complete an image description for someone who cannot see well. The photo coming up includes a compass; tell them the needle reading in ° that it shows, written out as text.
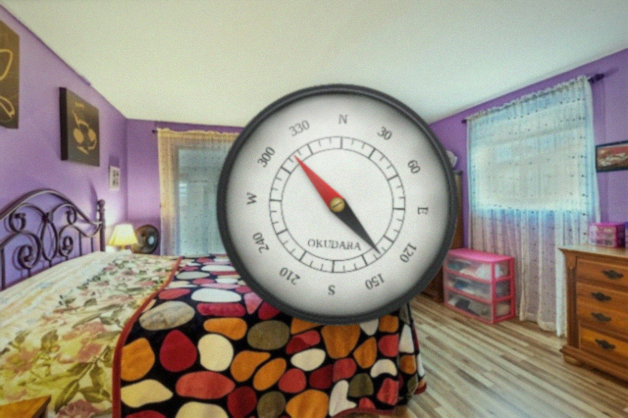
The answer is 315 °
